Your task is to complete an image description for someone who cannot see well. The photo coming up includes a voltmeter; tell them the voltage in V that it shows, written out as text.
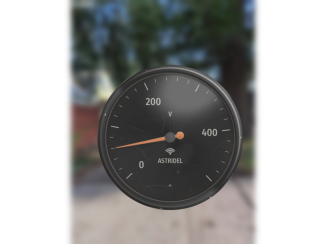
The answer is 60 V
